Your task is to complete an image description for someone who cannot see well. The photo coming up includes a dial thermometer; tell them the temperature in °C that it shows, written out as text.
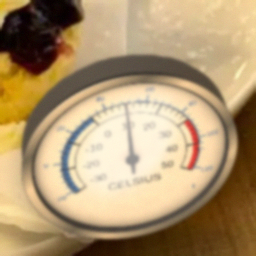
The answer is 10 °C
